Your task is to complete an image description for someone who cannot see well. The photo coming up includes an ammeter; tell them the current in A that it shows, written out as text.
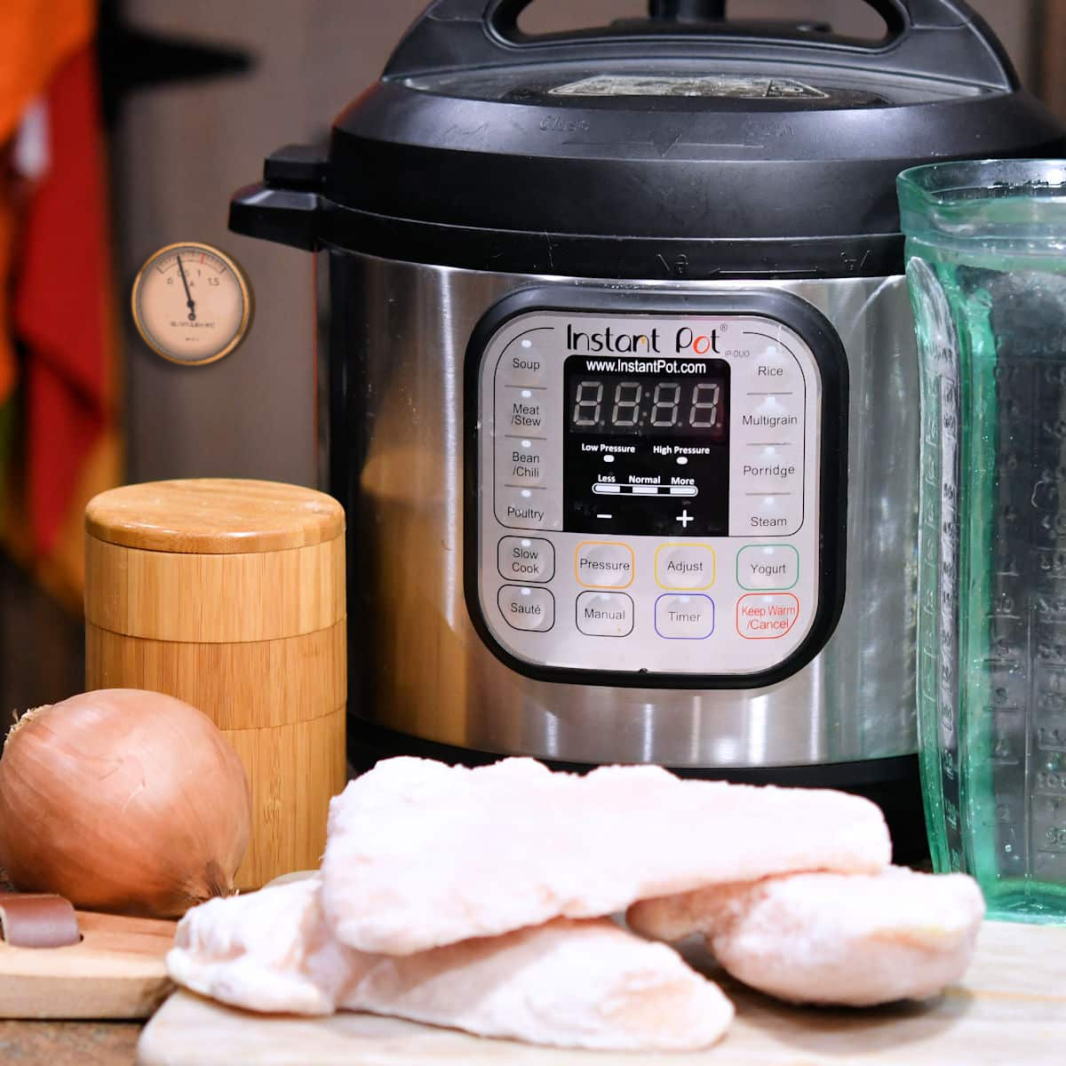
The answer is 0.5 A
